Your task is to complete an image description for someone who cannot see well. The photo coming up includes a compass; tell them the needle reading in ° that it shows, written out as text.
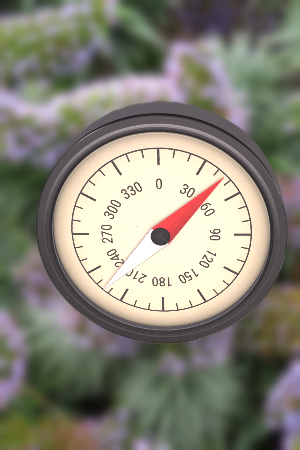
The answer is 45 °
